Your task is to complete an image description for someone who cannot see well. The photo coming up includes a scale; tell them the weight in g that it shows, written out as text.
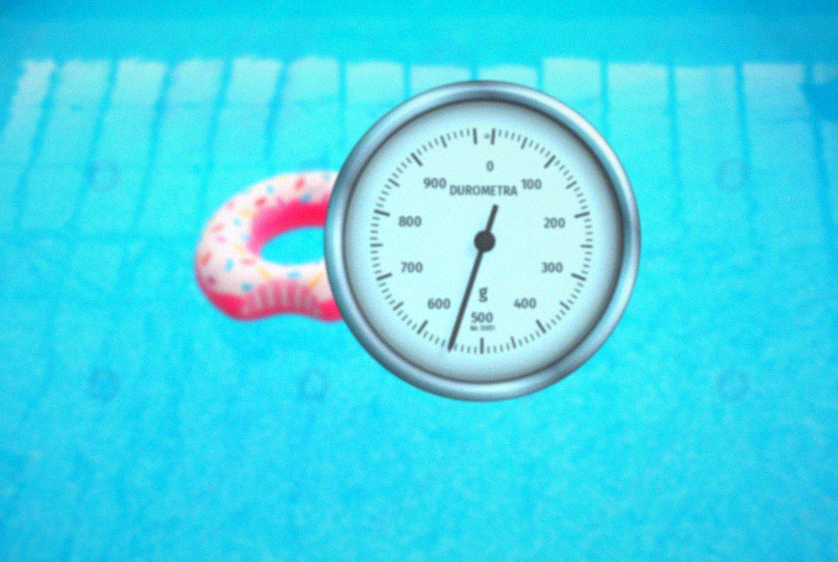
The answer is 550 g
